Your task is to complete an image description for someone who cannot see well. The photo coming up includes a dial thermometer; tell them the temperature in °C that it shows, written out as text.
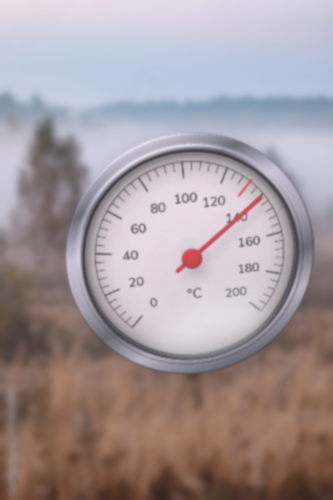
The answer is 140 °C
